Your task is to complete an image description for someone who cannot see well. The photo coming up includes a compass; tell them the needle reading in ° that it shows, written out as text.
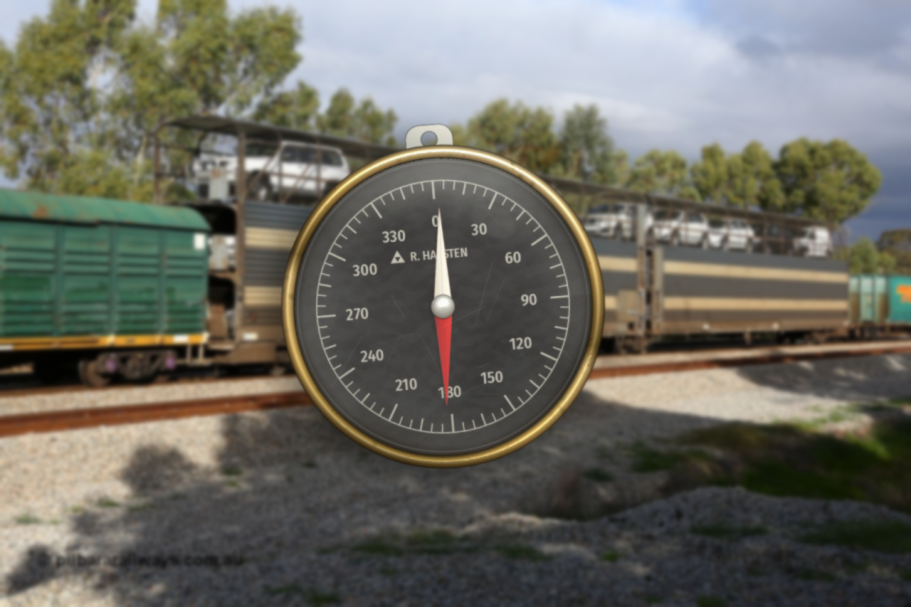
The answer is 182.5 °
